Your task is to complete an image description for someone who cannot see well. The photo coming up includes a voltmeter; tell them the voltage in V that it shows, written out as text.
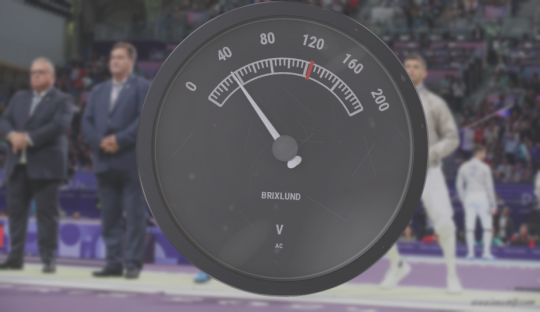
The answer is 35 V
